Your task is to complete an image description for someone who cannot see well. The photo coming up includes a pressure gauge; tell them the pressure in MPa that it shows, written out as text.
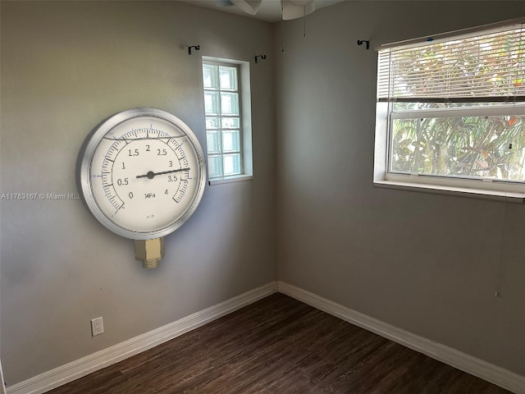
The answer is 3.25 MPa
